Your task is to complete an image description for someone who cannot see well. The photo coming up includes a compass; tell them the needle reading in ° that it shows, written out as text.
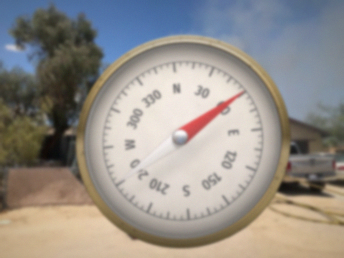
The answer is 60 °
